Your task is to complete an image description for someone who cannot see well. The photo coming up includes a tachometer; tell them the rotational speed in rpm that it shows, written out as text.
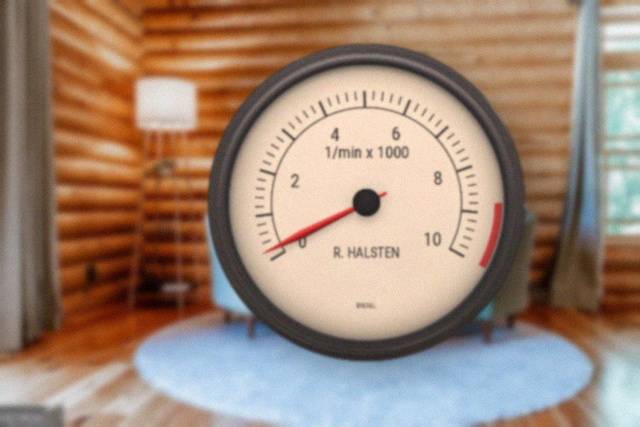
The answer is 200 rpm
